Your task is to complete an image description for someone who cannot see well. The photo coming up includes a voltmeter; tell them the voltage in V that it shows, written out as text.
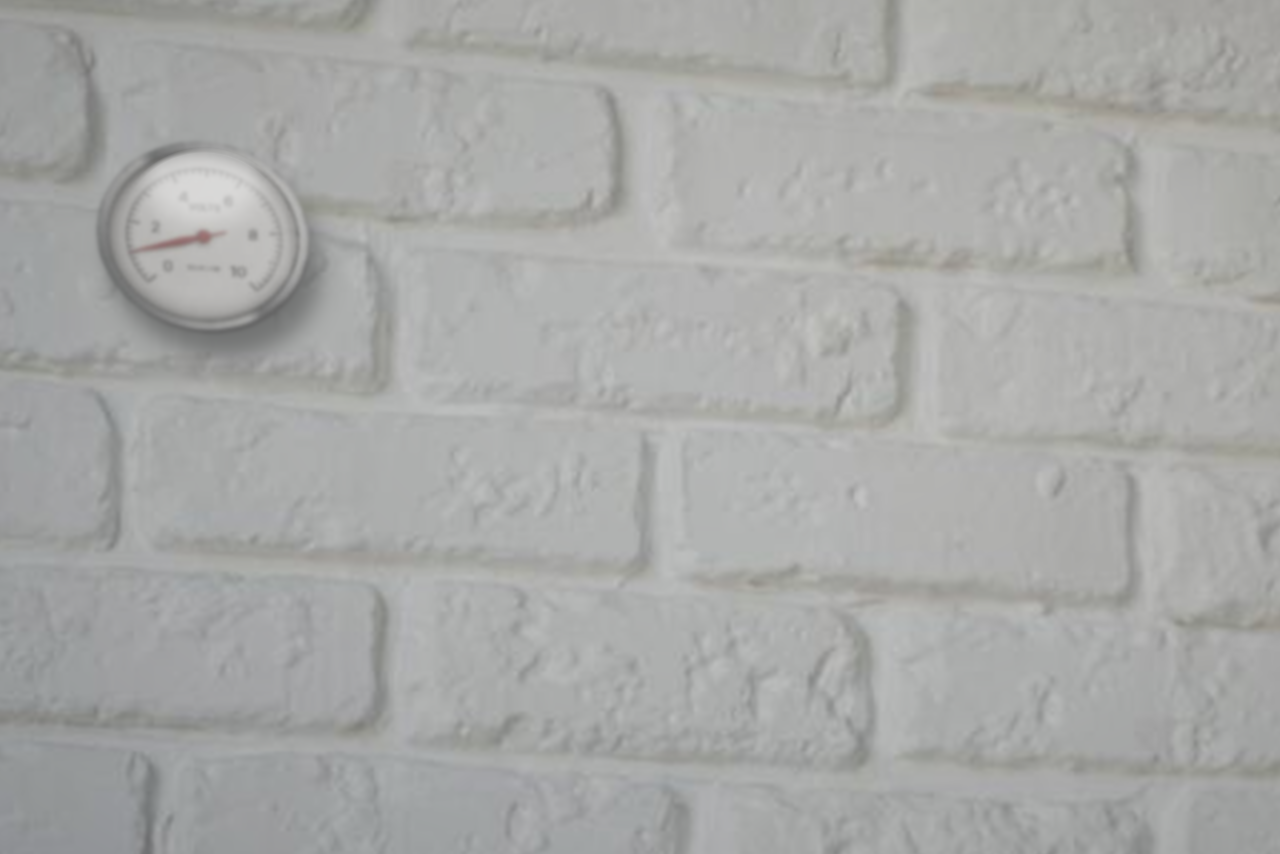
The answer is 1 V
